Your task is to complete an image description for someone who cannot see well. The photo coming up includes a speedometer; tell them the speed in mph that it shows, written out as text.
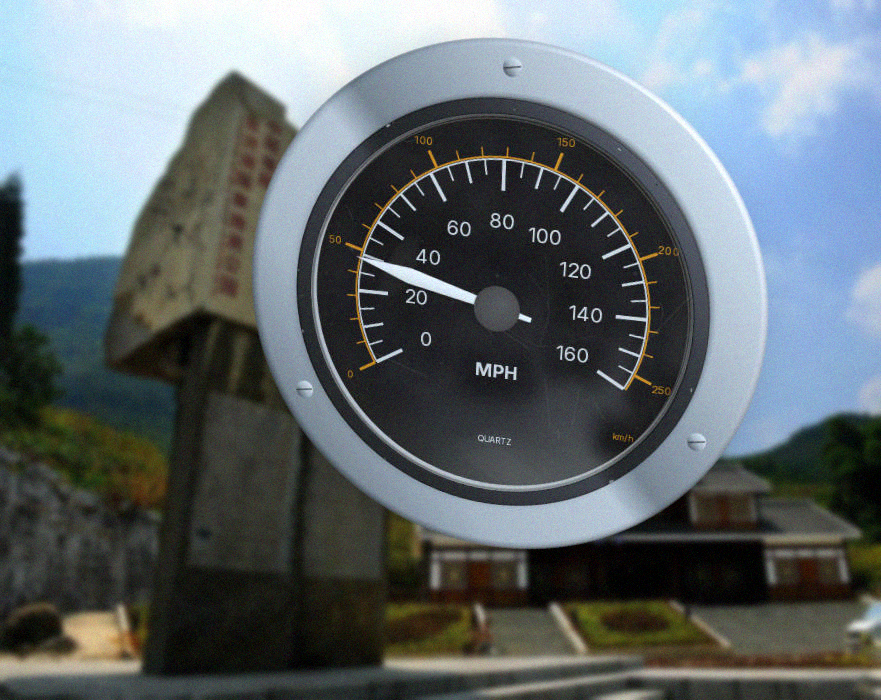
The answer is 30 mph
